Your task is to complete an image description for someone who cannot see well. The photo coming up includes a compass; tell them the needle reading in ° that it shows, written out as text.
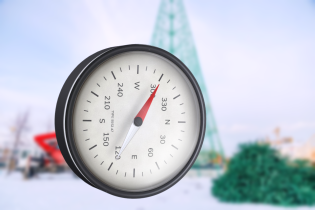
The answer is 300 °
